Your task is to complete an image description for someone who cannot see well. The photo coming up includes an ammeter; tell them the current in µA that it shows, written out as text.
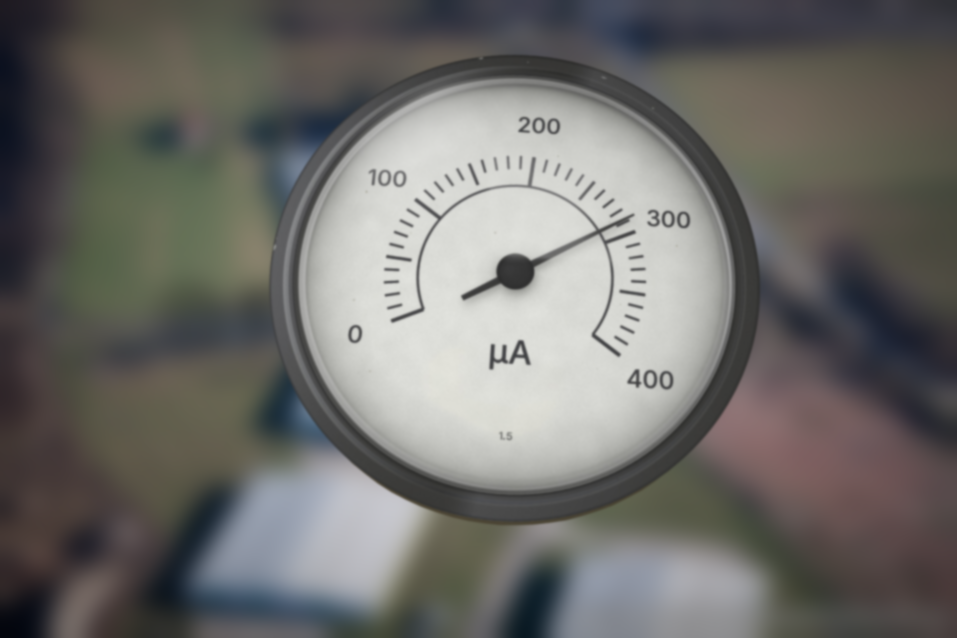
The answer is 290 µA
